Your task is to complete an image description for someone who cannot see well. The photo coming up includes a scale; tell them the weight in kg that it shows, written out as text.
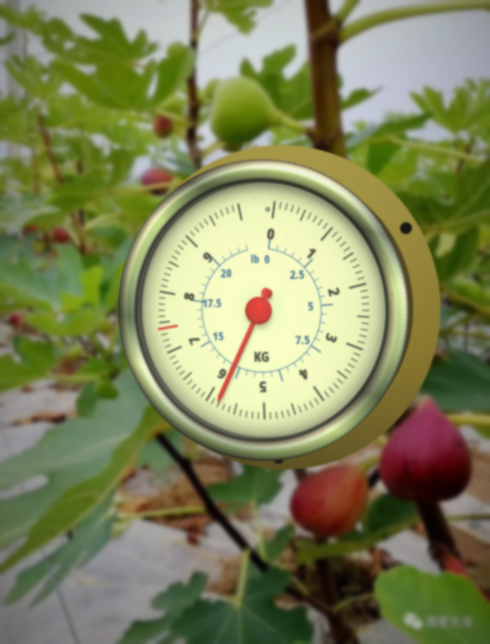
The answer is 5.8 kg
